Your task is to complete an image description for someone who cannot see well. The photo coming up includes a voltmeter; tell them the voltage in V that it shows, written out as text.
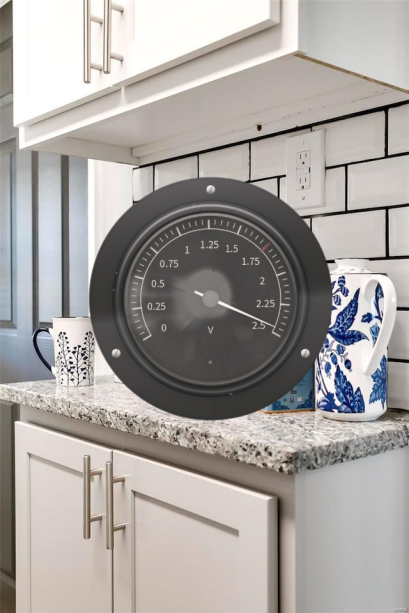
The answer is 2.45 V
